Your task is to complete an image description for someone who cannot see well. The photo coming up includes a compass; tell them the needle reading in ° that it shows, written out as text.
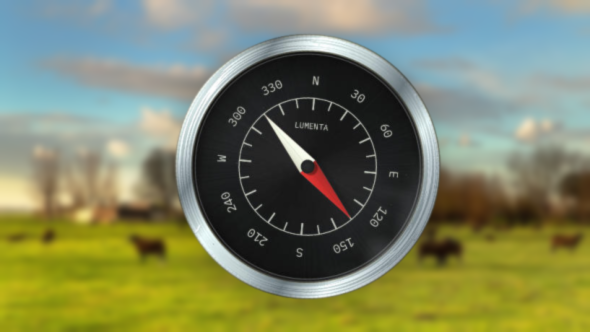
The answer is 135 °
